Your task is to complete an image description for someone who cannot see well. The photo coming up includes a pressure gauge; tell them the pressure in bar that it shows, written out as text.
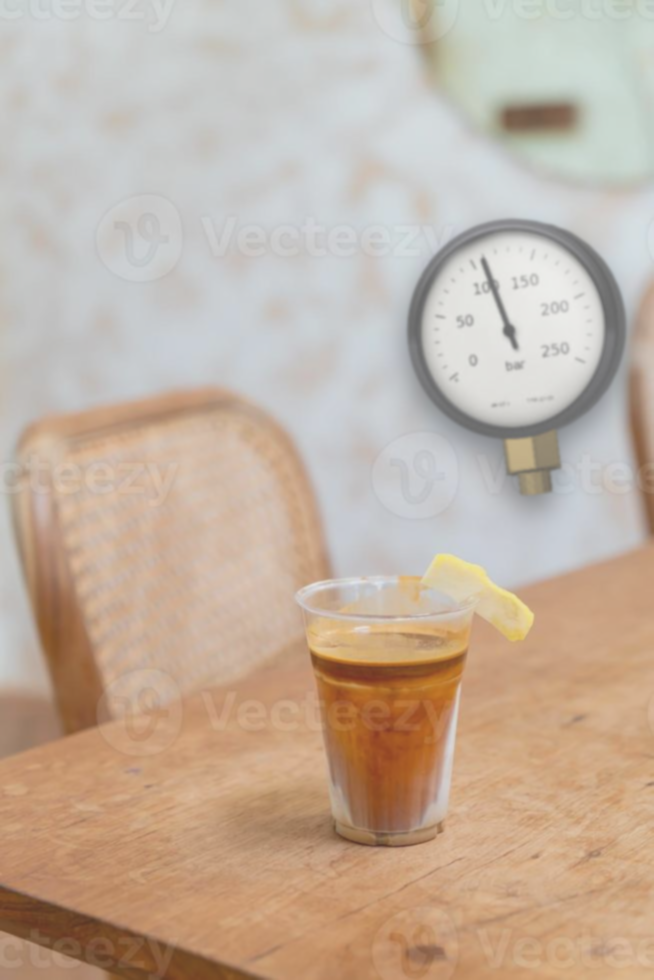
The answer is 110 bar
